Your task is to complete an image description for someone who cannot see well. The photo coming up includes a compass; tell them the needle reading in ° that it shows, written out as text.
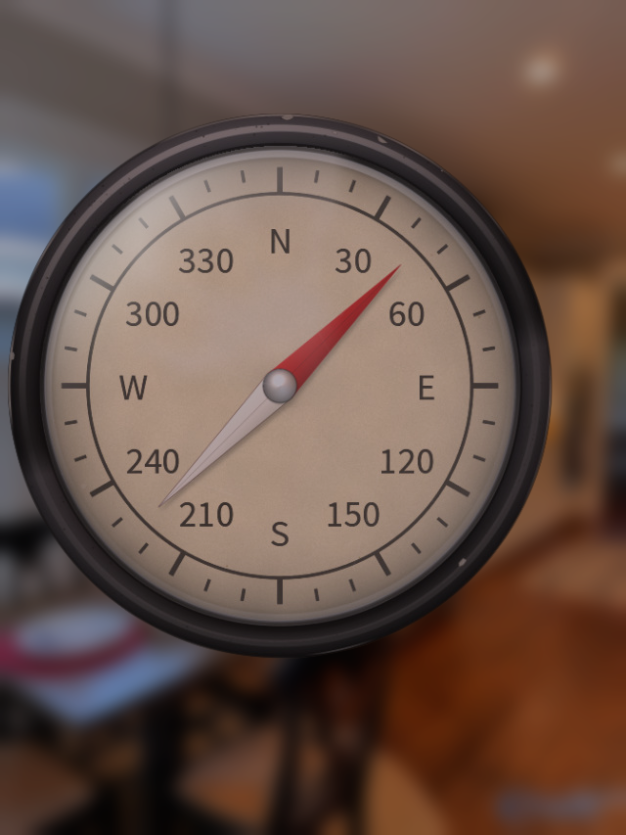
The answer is 45 °
